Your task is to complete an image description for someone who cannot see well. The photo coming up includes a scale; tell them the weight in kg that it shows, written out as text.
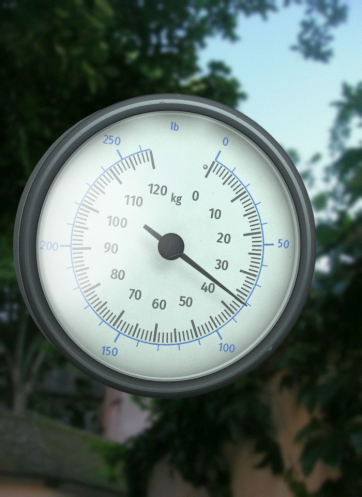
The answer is 37 kg
